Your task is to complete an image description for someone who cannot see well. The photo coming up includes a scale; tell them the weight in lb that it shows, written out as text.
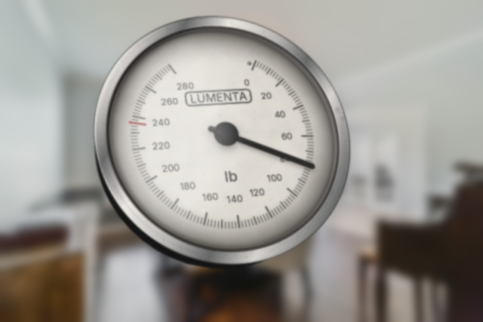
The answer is 80 lb
